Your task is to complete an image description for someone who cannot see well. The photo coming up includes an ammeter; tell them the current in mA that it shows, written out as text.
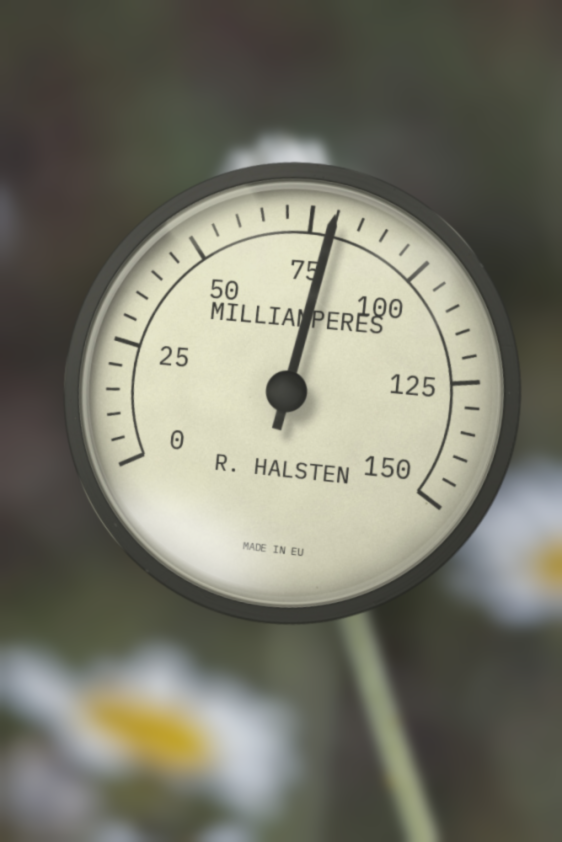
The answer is 80 mA
